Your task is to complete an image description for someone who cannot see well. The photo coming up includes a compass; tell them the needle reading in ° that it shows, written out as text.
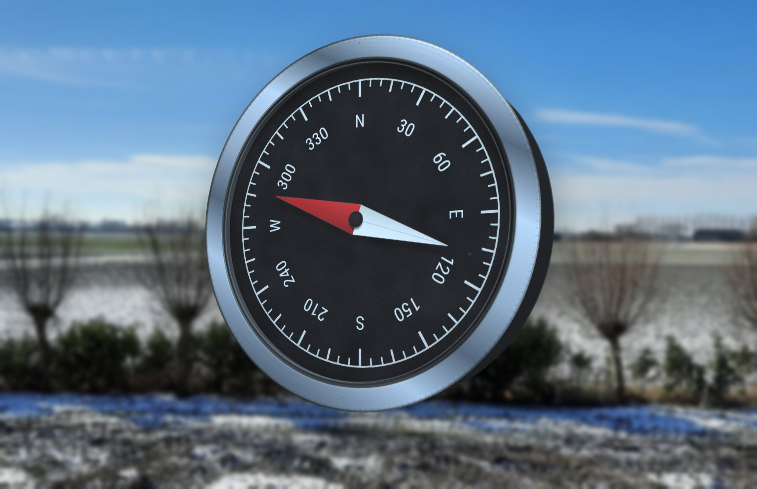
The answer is 287.5 °
